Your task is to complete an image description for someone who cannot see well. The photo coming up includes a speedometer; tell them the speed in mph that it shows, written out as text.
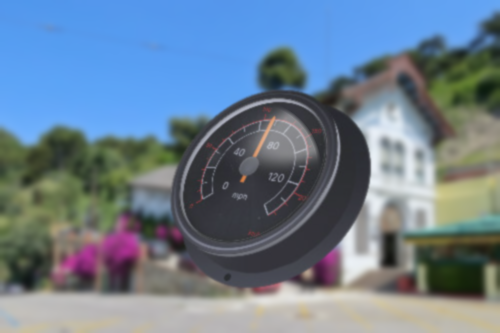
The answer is 70 mph
